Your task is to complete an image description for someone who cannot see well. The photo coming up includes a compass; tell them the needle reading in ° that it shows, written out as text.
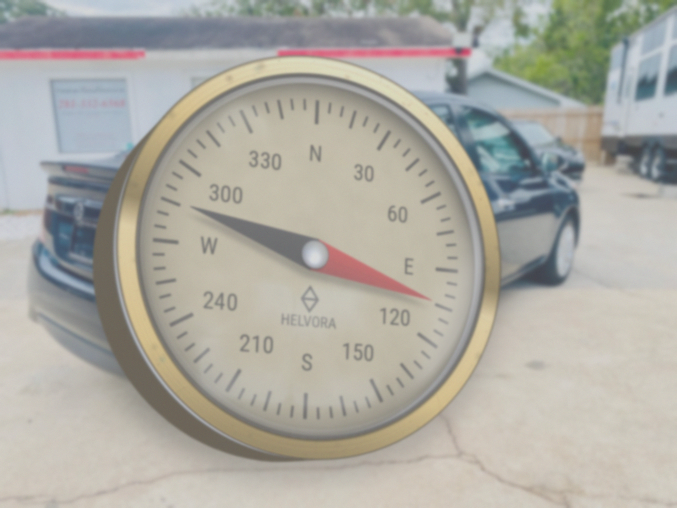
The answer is 105 °
